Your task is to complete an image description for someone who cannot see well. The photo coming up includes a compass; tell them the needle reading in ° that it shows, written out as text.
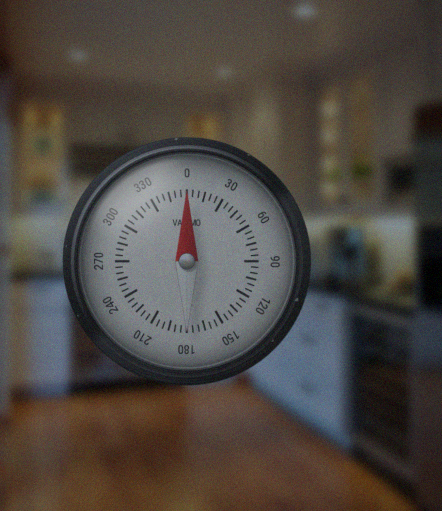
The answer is 0 °
